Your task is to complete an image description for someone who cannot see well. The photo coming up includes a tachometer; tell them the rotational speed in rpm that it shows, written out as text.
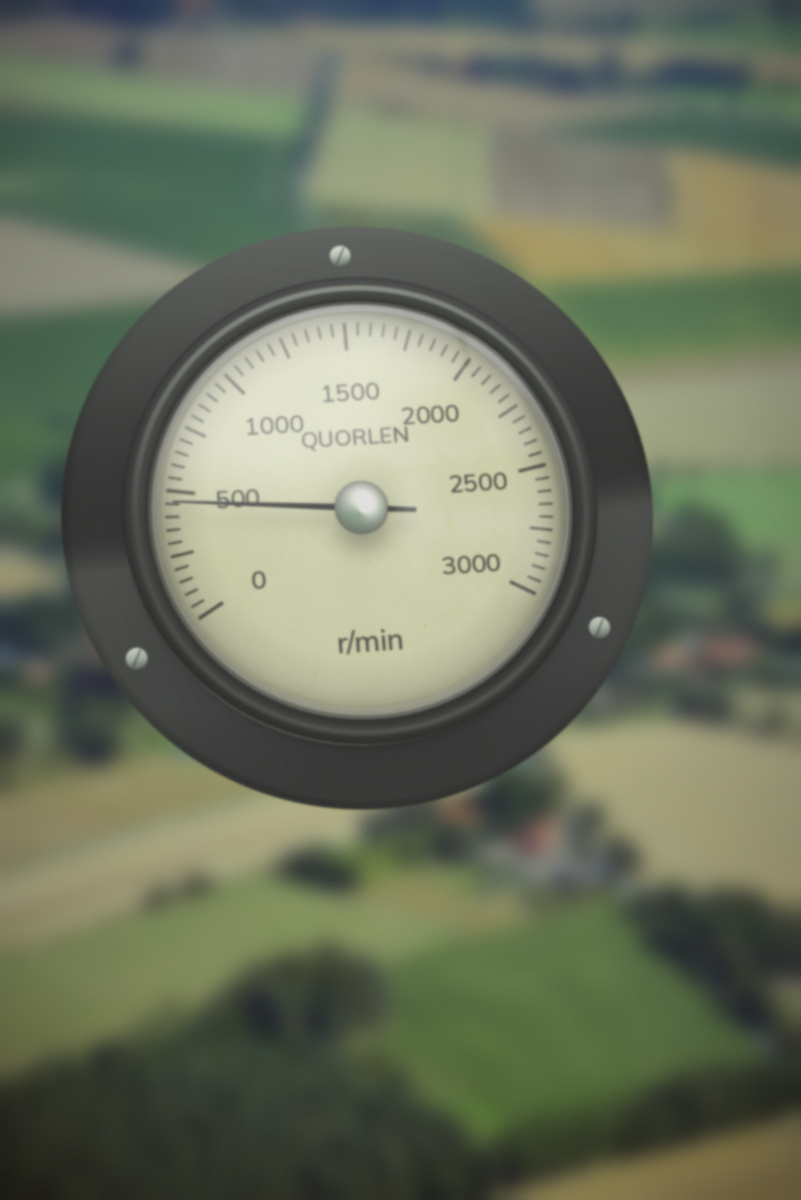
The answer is 450 rpm
